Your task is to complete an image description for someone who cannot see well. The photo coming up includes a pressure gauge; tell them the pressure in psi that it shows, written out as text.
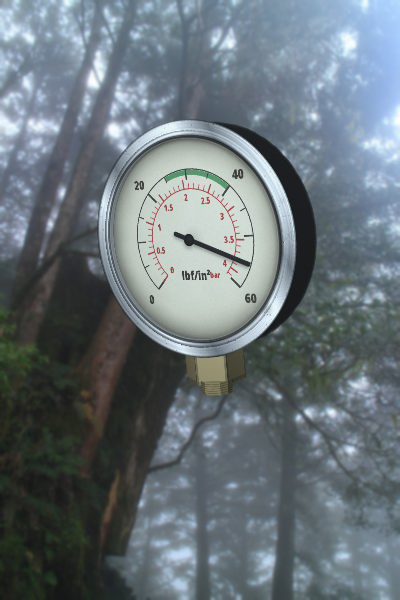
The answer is 55 psi
